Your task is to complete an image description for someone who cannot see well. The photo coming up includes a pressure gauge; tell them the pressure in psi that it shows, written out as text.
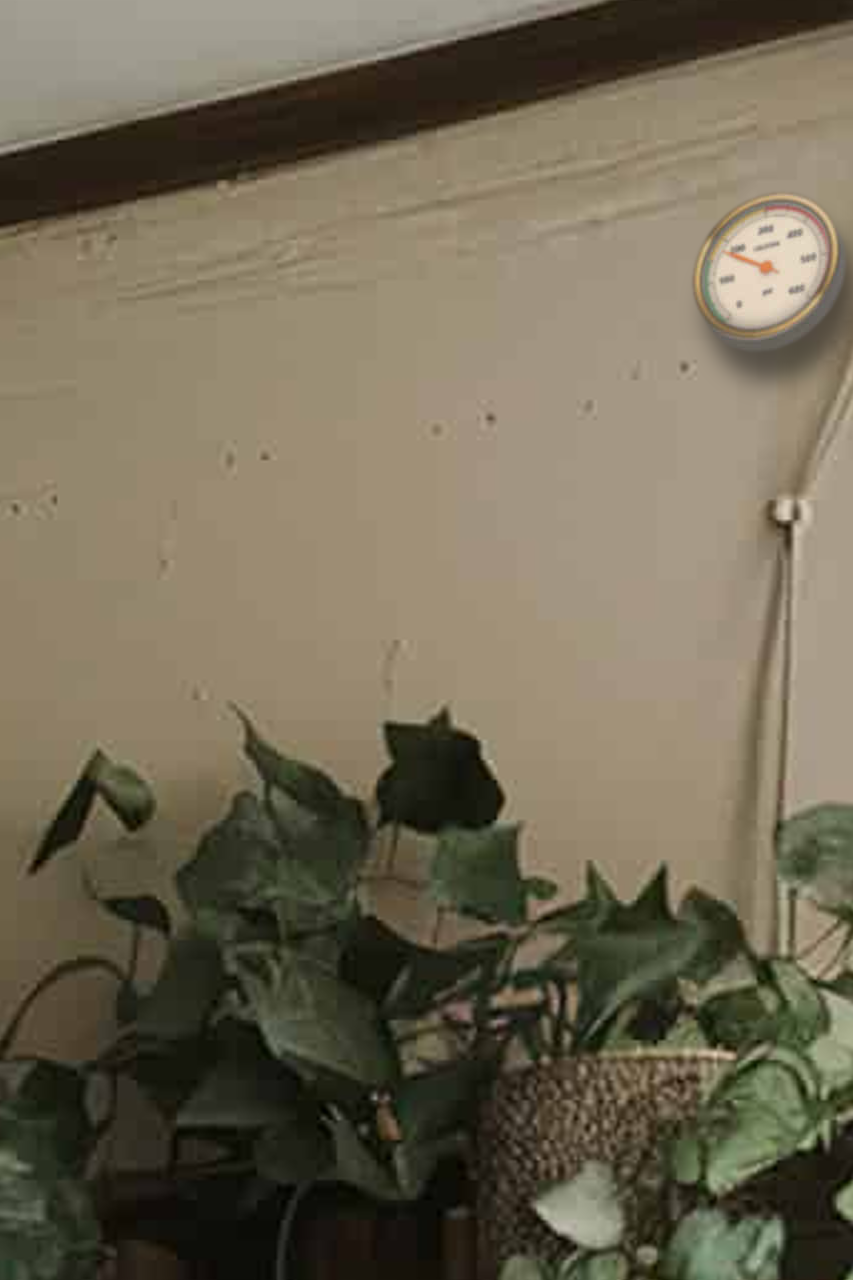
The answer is 175 psi
